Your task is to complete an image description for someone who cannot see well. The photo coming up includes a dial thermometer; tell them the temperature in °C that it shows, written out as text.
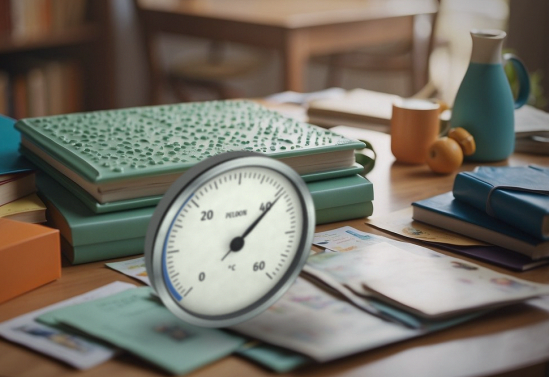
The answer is 40 °C
